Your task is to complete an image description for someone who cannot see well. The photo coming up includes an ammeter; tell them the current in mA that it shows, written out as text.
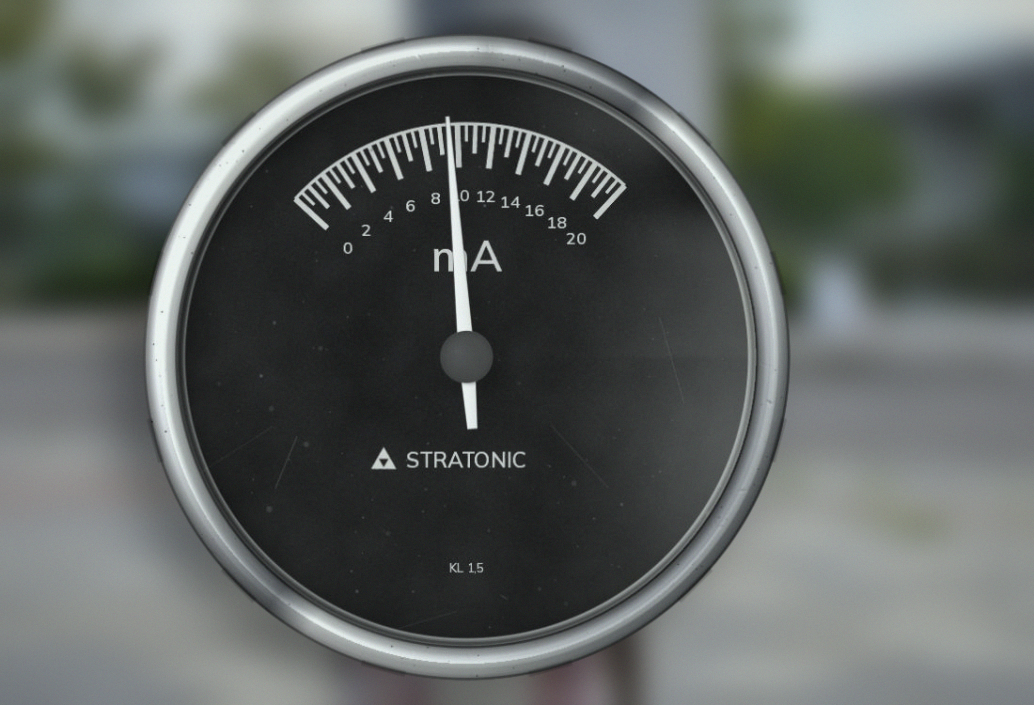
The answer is 9.5 mA
